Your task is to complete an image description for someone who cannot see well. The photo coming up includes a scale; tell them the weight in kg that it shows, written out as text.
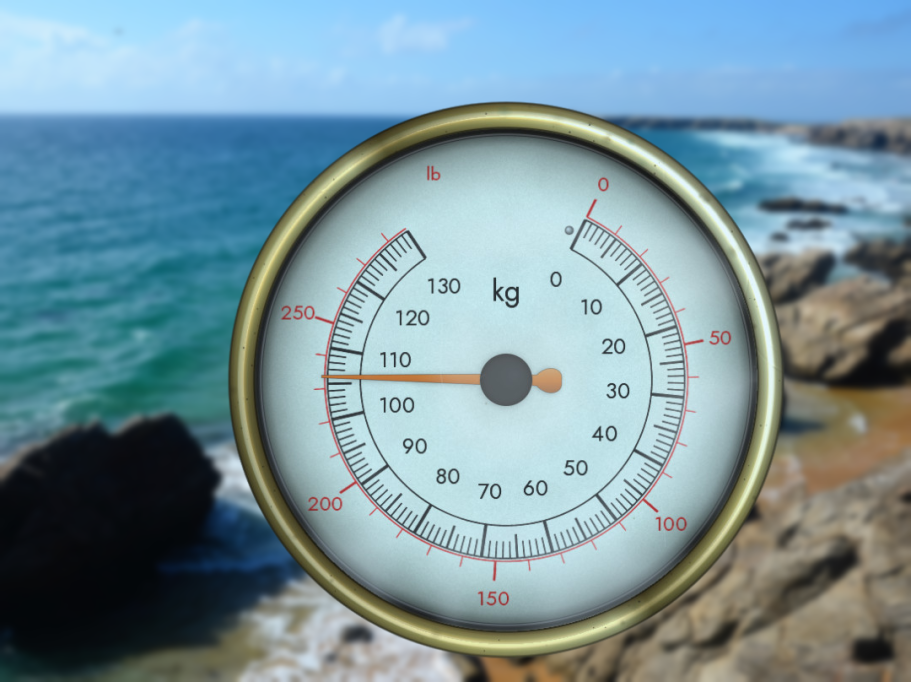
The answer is 106 kg
